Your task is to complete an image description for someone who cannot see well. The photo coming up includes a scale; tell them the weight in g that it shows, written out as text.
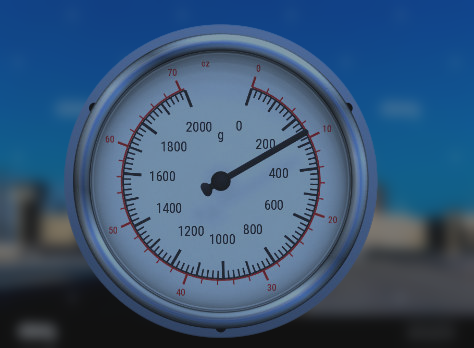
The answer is 260 g
